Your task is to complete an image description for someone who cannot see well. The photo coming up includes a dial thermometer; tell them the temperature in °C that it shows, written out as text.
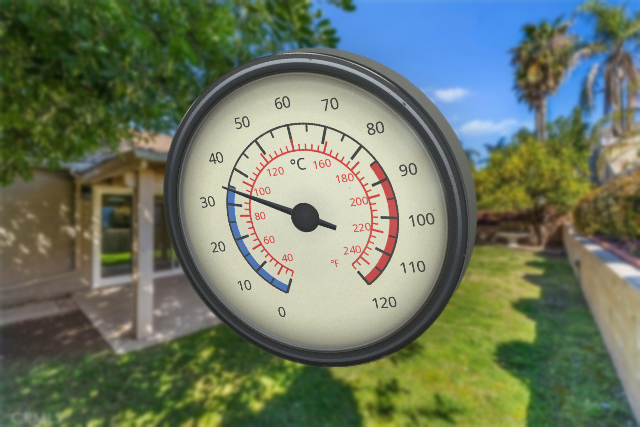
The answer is 35 °C
